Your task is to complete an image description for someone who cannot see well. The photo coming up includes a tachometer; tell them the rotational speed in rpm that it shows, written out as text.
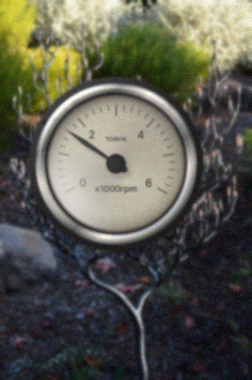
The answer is 1600 rpm
